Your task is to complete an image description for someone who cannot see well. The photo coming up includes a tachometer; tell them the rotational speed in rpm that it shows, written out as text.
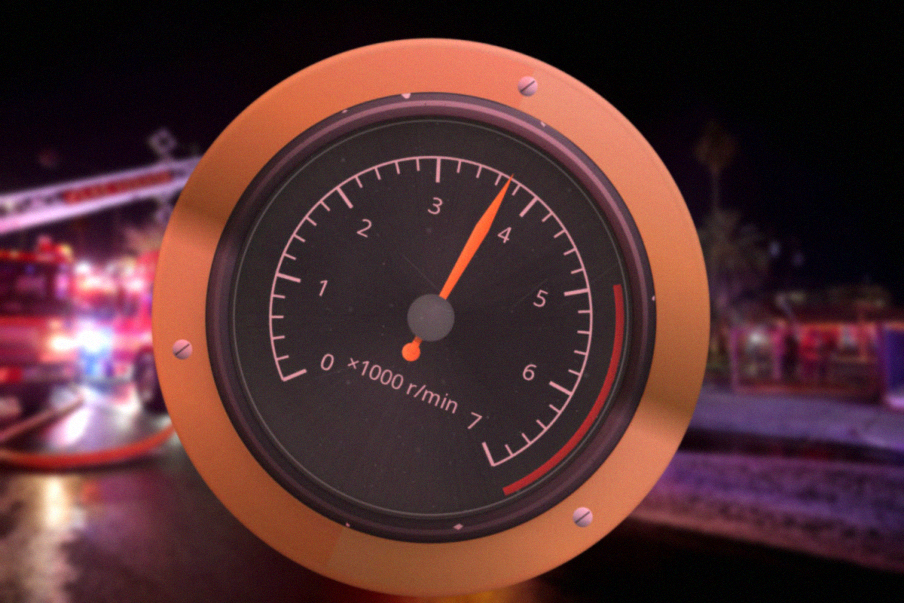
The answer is 3700 rpm
